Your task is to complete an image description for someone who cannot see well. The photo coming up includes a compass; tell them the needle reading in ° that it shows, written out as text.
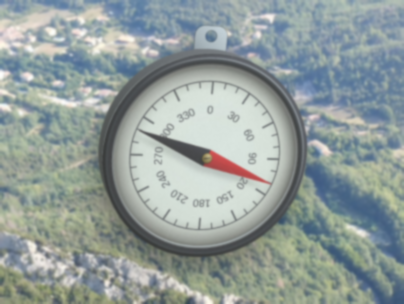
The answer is 110 °
